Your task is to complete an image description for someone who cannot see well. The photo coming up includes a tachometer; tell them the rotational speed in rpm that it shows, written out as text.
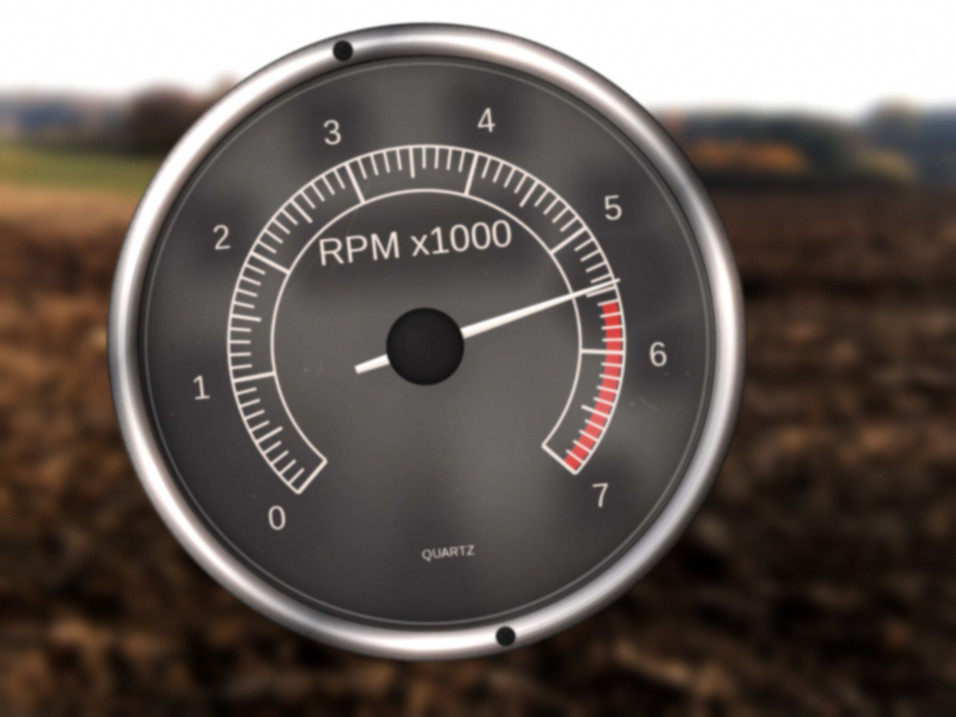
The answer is 5450 rpm
